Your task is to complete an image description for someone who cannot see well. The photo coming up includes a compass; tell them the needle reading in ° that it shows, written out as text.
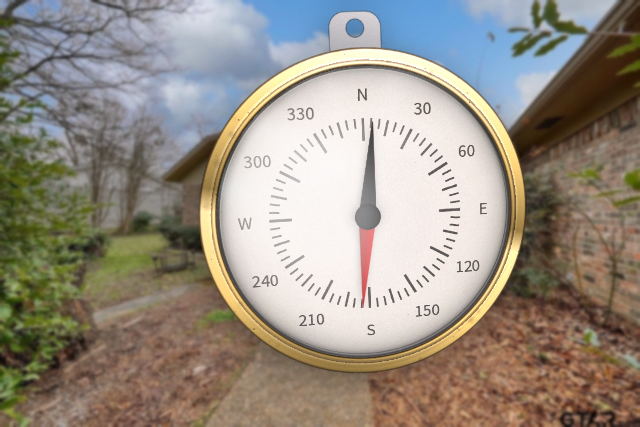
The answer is 185 °
